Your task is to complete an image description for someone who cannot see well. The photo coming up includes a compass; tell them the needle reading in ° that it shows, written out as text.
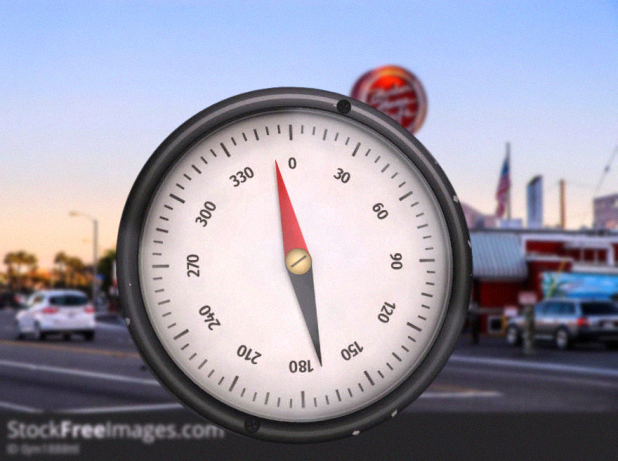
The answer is 350 °
